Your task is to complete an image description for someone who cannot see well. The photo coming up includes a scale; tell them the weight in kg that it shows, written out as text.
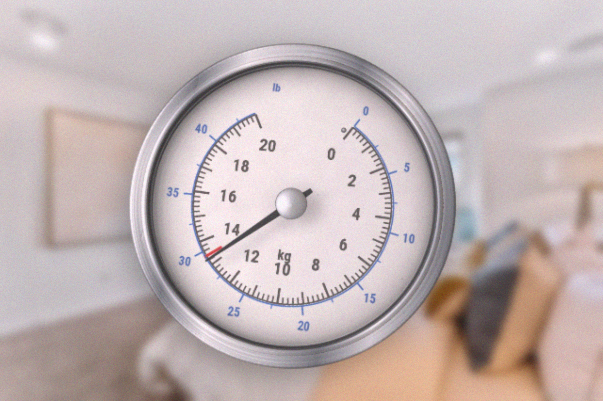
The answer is 13.2 kg
